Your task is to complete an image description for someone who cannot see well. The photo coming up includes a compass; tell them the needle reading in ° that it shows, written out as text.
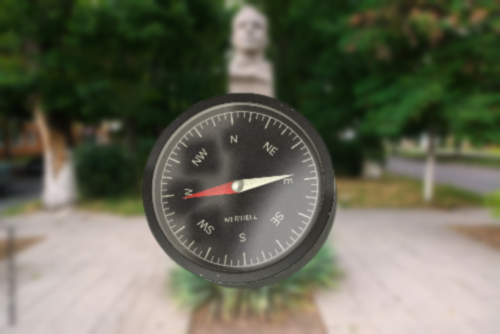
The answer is 265 °
